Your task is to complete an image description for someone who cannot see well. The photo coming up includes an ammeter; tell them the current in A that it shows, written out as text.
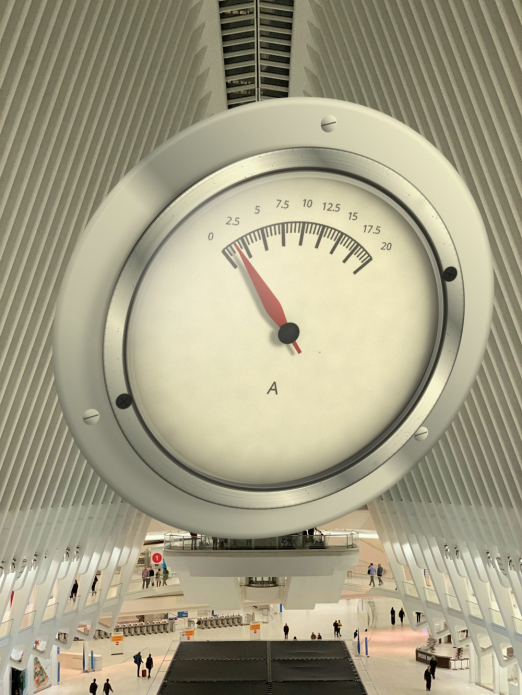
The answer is 1.5 A
